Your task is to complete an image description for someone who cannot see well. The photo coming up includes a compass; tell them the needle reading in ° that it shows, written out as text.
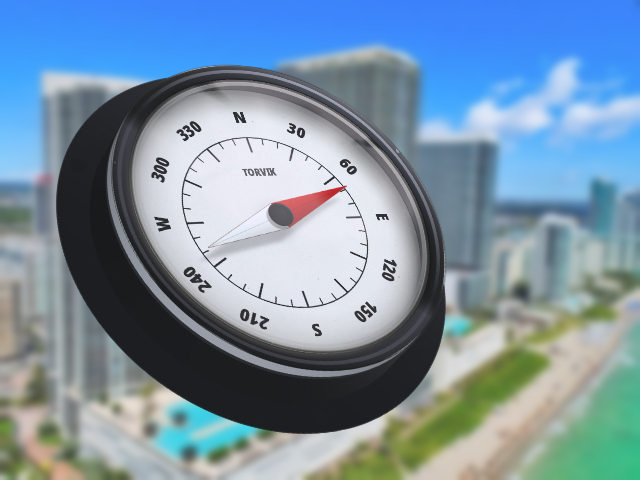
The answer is 70 °
